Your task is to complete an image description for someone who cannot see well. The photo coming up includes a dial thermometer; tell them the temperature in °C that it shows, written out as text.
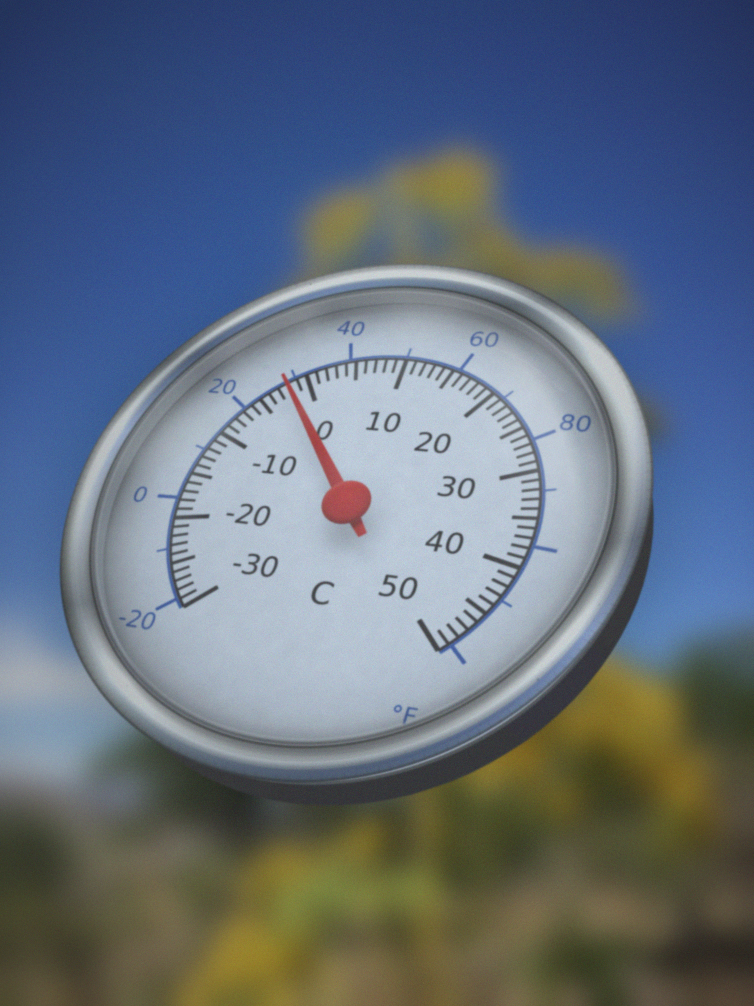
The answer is -2 °C
